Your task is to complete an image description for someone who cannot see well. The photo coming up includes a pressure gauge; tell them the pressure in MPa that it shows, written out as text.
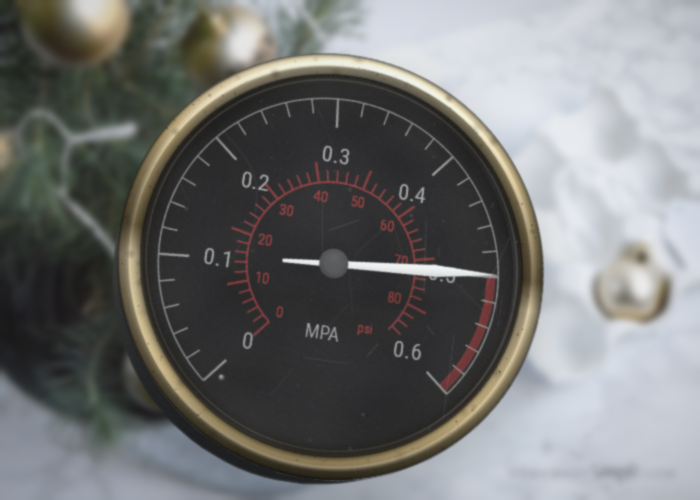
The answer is 0.5 MPa
